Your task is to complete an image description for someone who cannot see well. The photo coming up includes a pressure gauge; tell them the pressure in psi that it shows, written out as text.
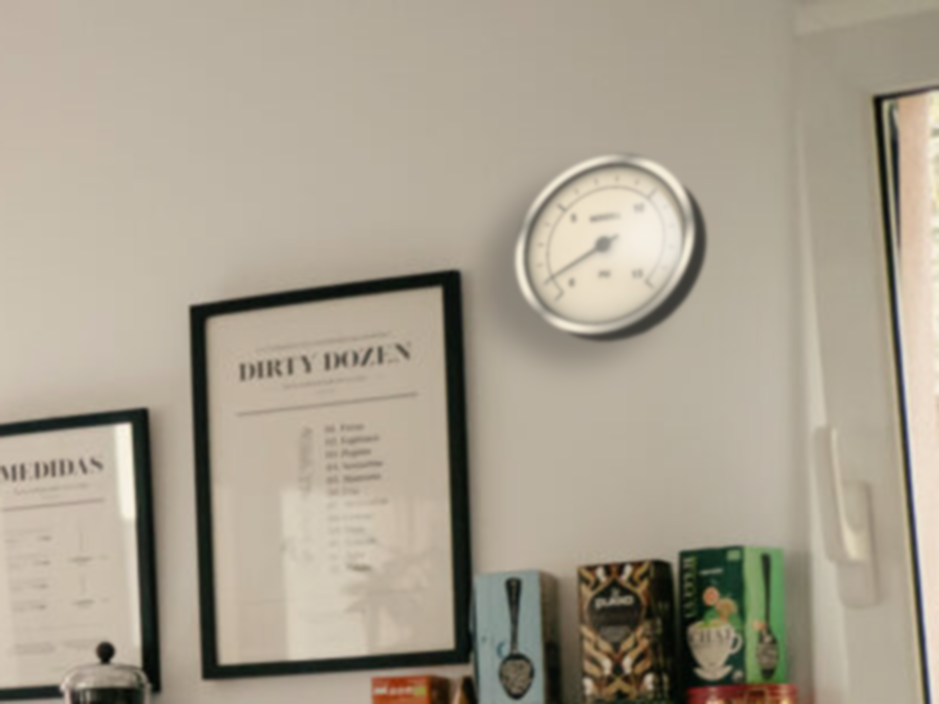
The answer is 1 psi
